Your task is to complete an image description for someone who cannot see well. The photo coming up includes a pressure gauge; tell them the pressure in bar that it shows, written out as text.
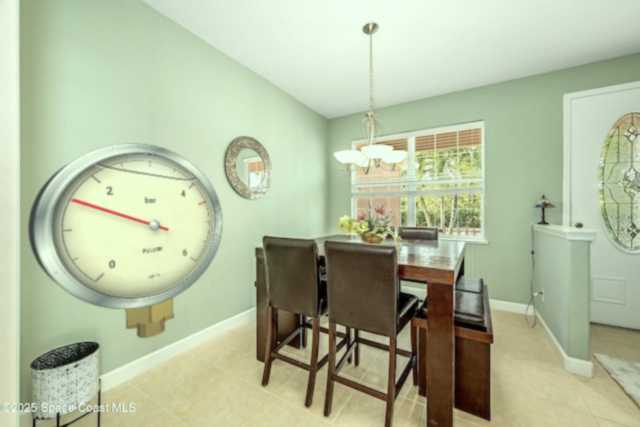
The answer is 1.5 bar
